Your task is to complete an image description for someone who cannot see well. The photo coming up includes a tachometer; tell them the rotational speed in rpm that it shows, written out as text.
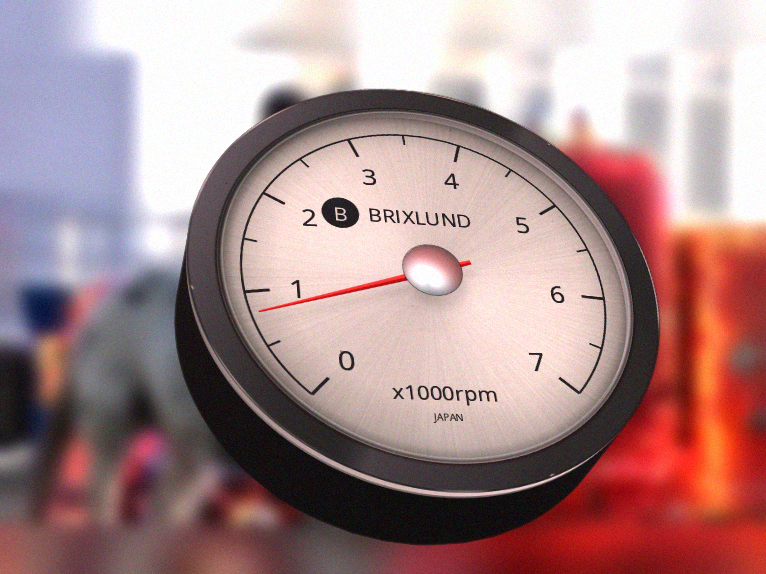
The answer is 750 rpm
